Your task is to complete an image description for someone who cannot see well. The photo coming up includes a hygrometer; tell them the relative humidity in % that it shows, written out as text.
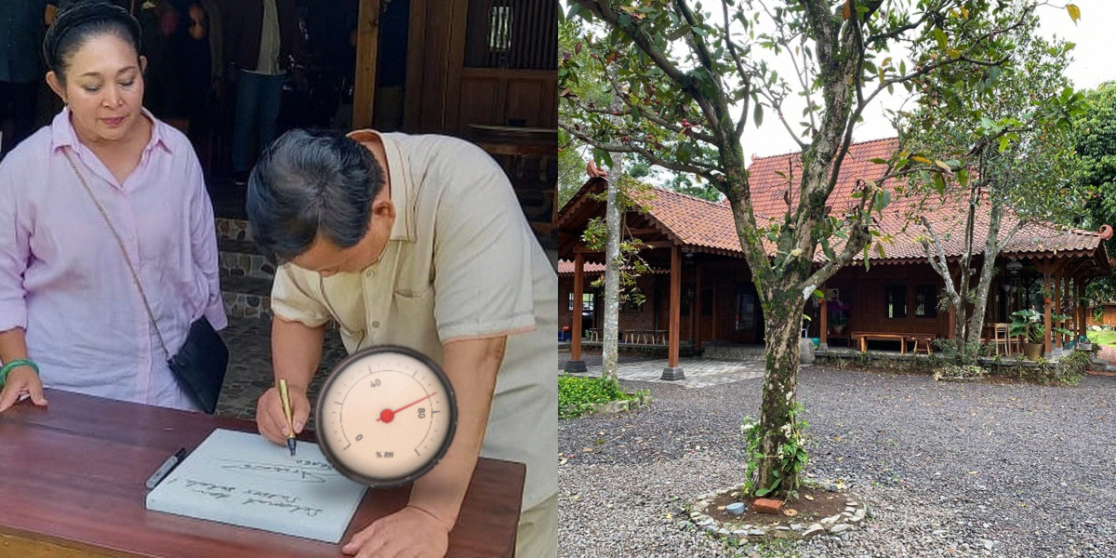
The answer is 72 %
